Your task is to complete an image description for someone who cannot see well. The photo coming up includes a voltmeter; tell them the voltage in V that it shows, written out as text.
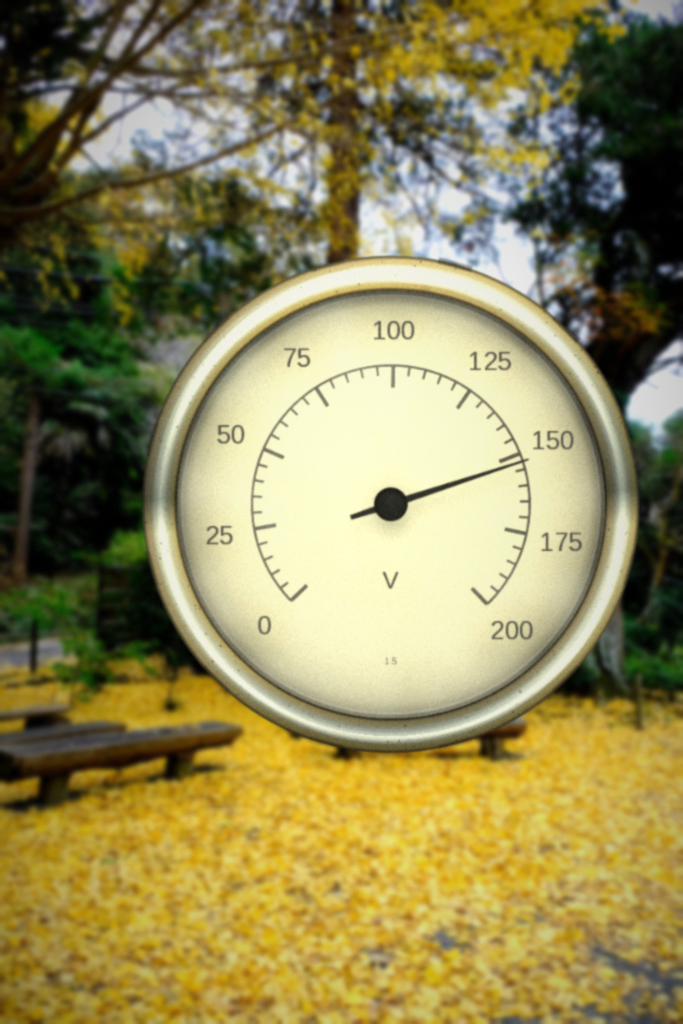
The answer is 152.5 V
